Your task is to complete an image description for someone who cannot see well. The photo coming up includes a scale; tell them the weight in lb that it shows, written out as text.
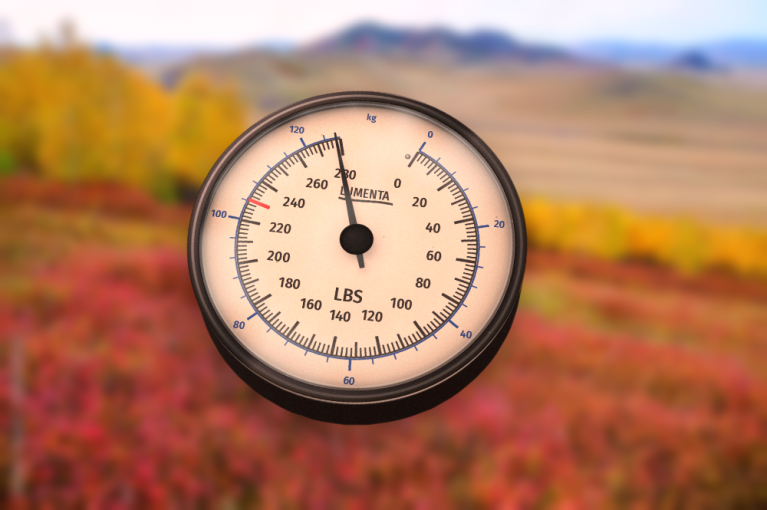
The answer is 278 lb
